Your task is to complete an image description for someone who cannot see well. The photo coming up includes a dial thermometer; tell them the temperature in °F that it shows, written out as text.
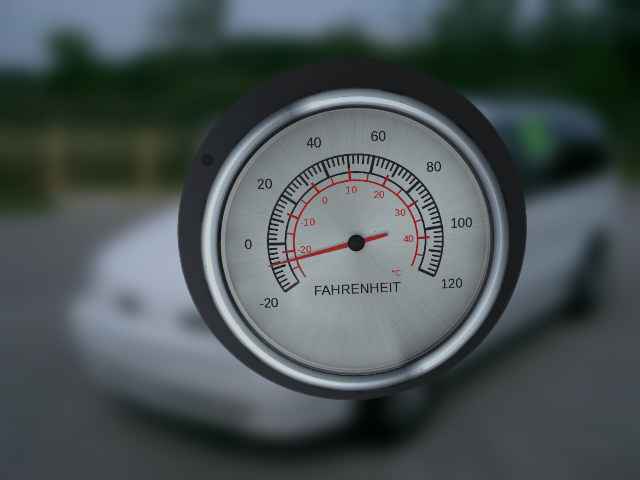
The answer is -8 °F
